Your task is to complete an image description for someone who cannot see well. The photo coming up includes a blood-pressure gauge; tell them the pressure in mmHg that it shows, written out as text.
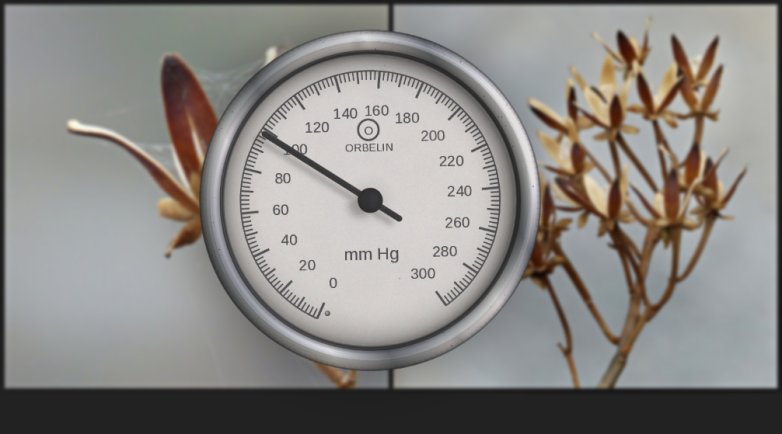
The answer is 98 mmHg
